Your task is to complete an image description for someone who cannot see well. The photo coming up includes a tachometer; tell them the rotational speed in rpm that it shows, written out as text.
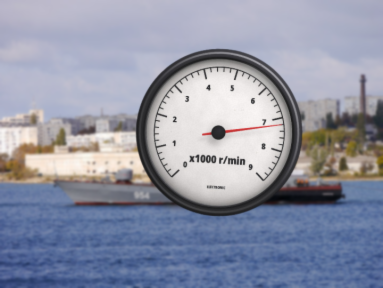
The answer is 7200 rpm
